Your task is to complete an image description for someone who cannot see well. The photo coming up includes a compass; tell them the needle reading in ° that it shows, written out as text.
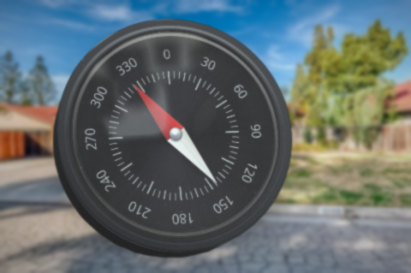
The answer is 325 °
